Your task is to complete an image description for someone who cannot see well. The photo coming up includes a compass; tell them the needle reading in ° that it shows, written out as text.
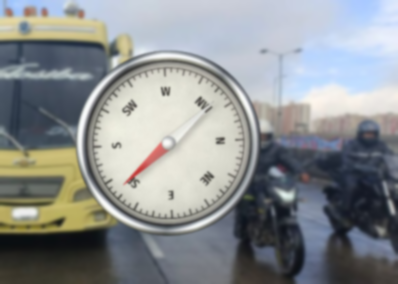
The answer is 140 °
